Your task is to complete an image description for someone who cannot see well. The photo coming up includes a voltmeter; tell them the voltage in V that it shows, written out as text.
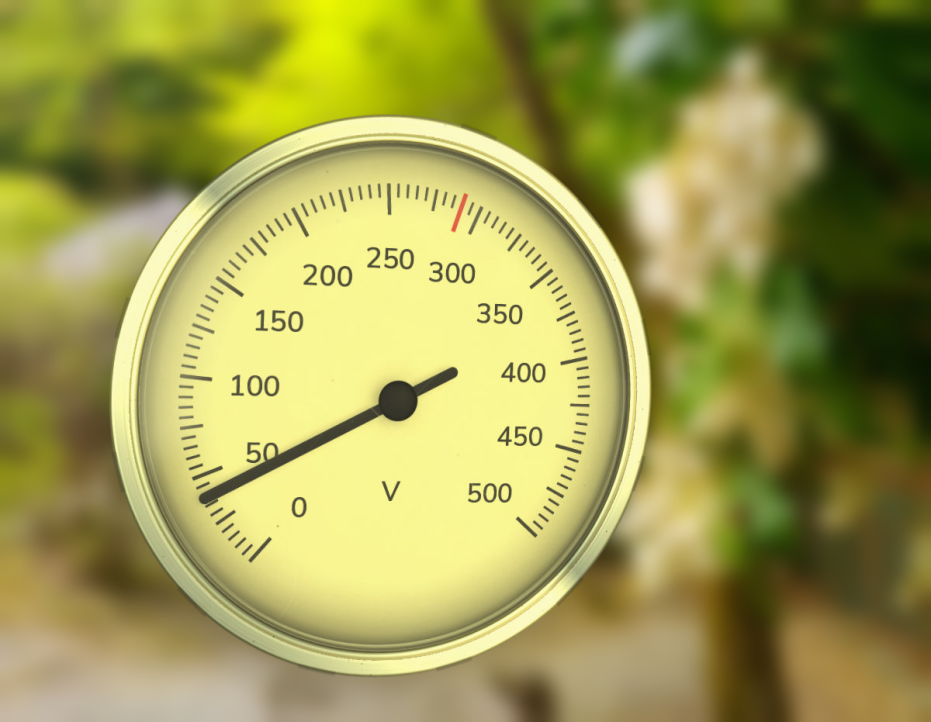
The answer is 40 V
